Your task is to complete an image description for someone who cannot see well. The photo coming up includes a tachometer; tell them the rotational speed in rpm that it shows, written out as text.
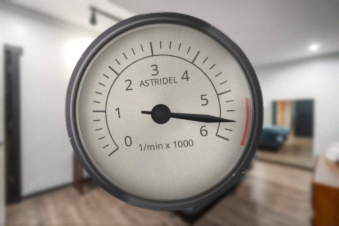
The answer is 5600 rpm
